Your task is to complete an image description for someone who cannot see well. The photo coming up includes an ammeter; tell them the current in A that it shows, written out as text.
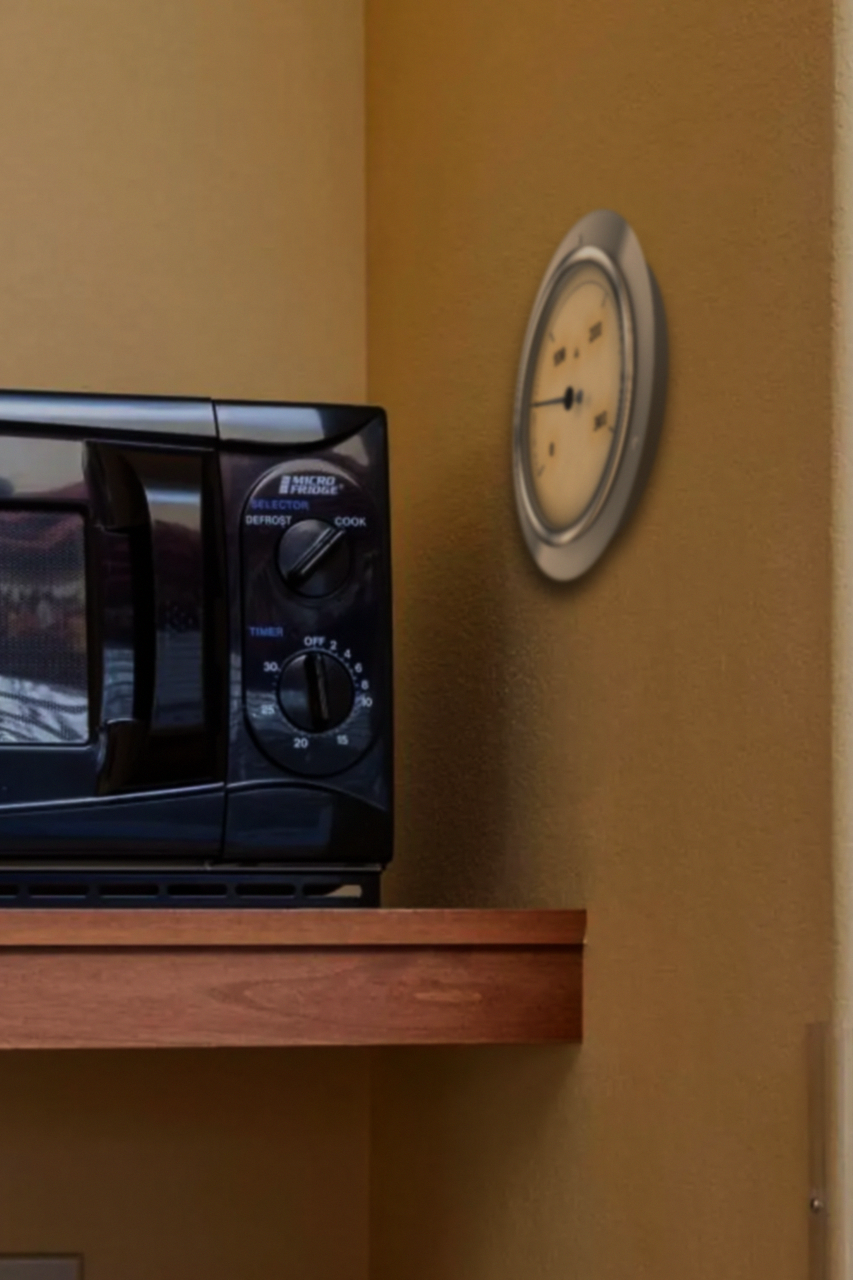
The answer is 50 A
